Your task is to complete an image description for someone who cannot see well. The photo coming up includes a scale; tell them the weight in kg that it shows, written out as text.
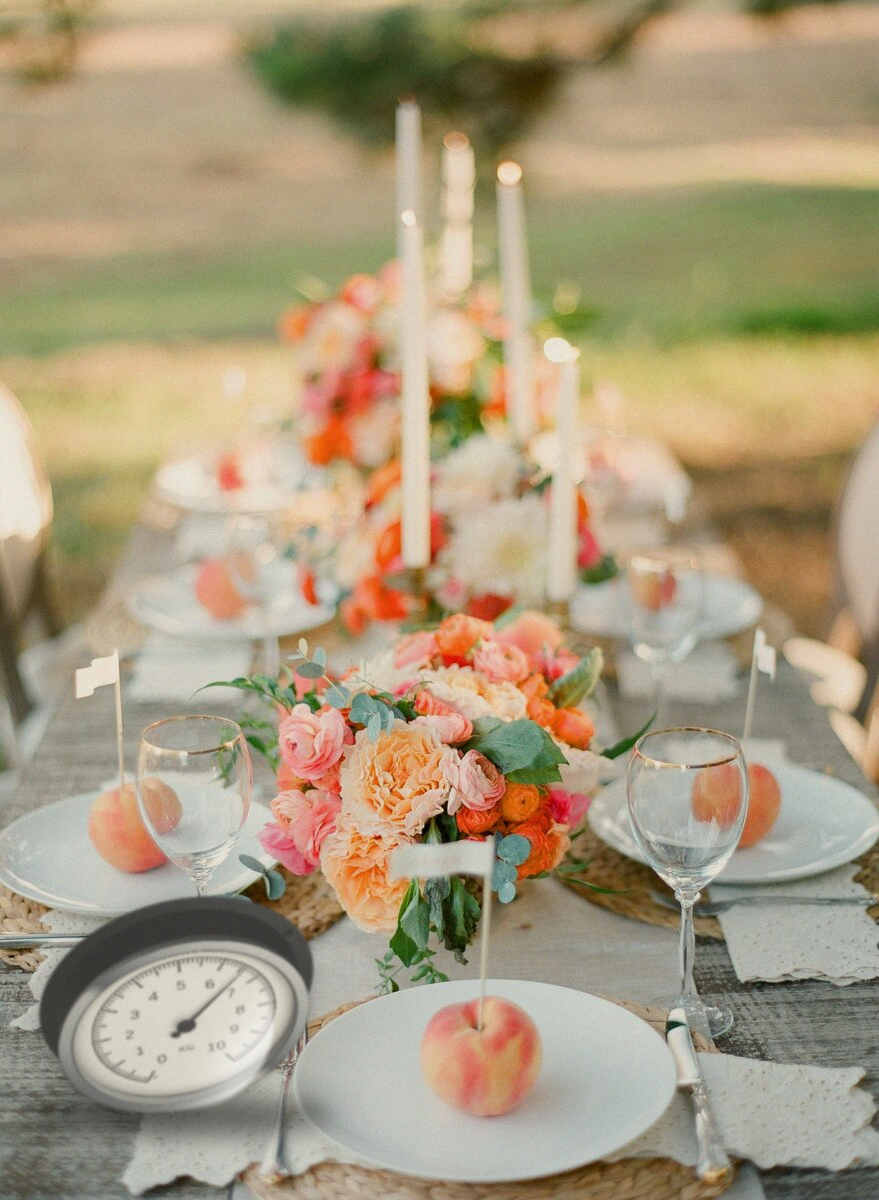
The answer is 6.5 kg
